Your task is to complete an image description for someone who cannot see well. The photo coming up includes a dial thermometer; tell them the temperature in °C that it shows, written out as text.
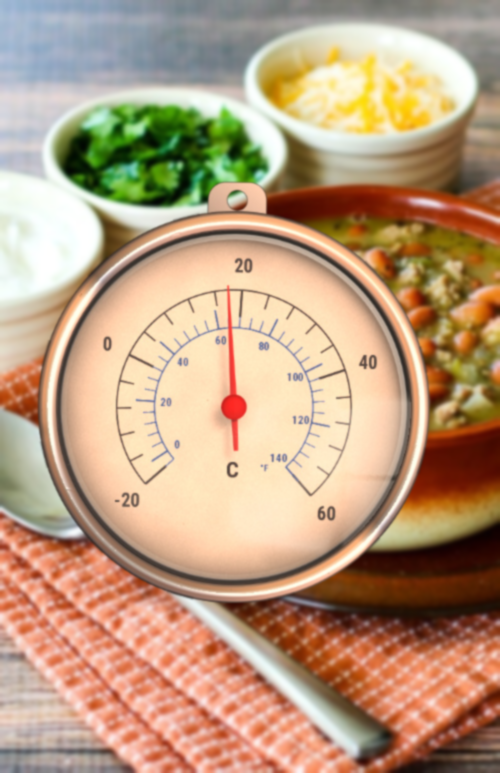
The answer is 18 °C
